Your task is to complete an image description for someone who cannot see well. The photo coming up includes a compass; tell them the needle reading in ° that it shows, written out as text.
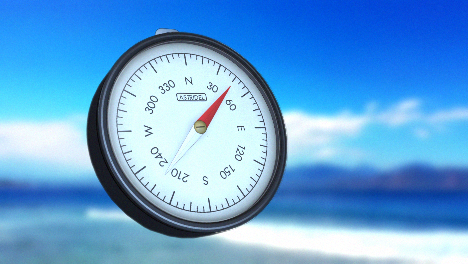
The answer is 45 °
